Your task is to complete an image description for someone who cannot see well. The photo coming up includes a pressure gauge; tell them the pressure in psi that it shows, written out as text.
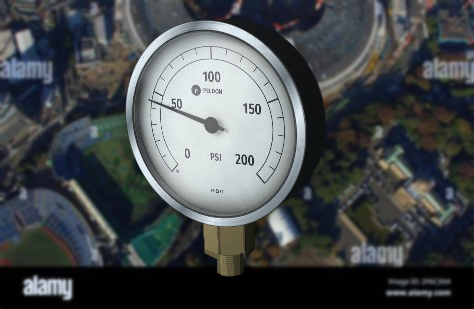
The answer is 45 psi
